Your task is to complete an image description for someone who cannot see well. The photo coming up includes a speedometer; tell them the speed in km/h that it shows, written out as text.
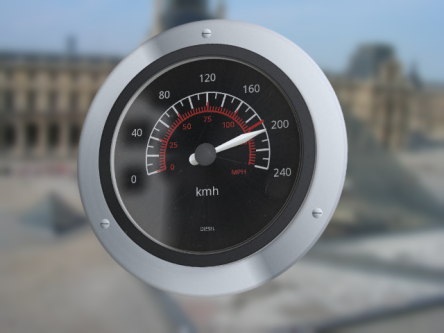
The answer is 200 km/h
